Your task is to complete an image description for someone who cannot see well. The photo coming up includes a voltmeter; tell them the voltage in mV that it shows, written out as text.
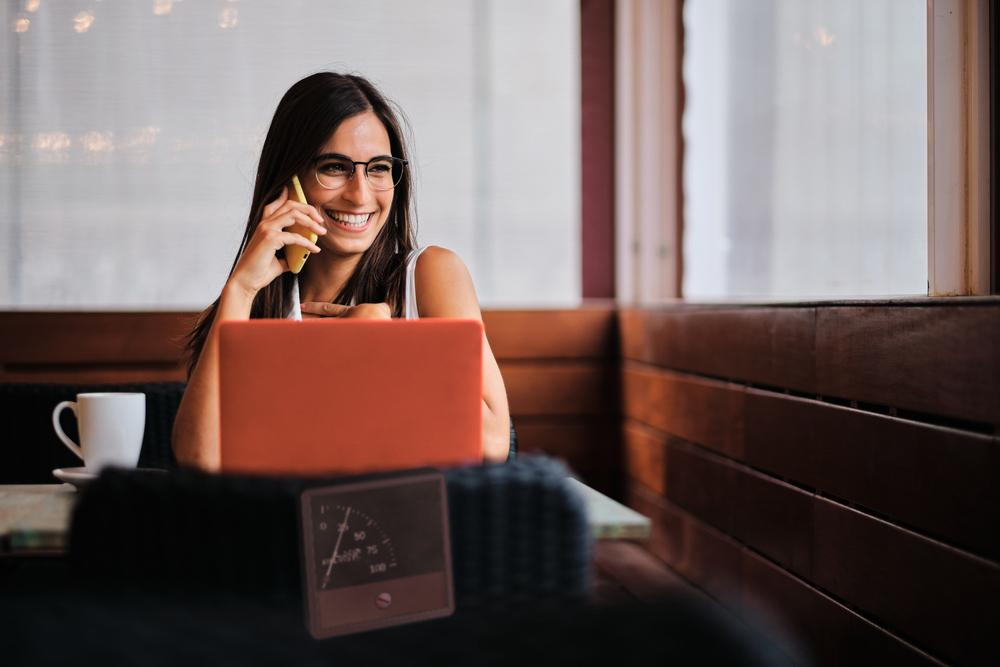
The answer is 25 mV
